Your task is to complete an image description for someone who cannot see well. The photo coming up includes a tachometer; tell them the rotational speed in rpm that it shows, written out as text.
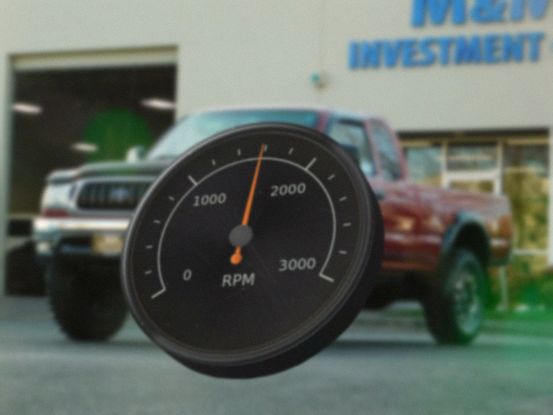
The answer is 1600 rpm
